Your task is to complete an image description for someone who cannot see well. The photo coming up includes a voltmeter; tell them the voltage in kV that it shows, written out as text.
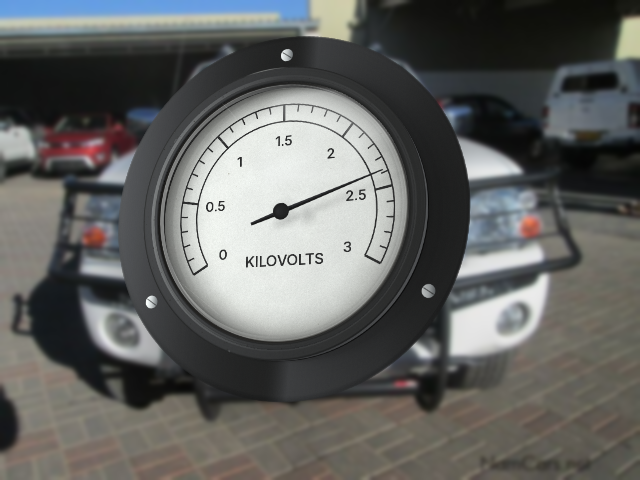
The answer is 2.4 kV
